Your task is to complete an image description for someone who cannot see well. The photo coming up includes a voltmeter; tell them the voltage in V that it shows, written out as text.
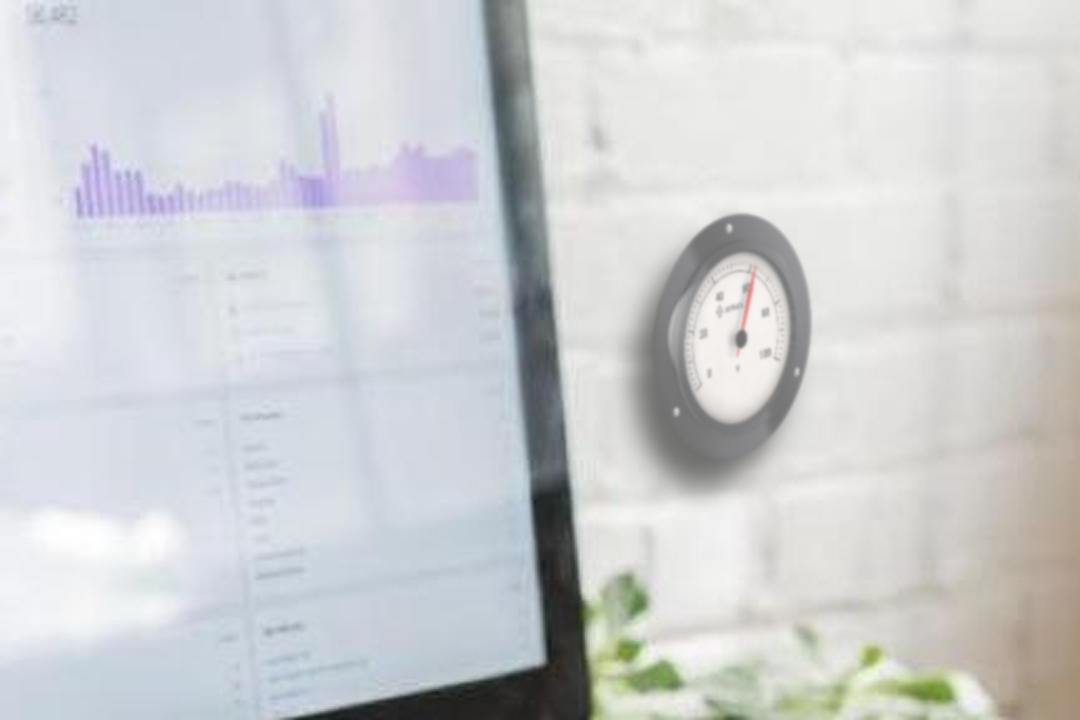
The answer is 60 V
